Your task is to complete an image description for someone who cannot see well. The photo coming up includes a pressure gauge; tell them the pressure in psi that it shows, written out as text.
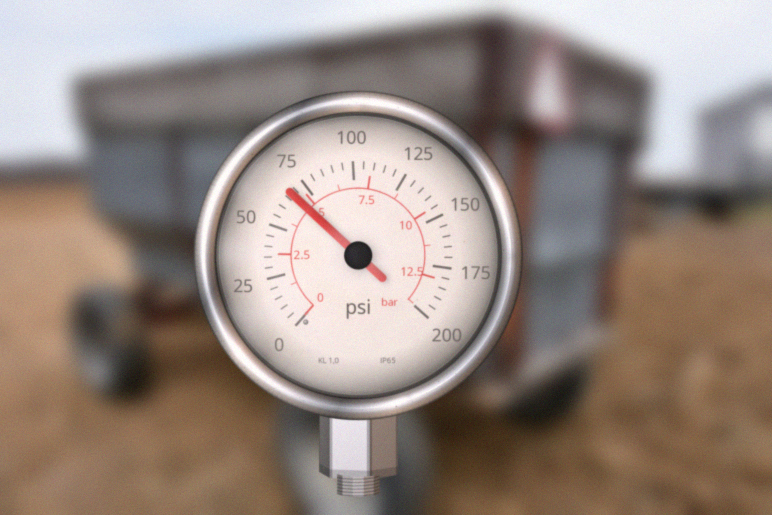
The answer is 67.5 psi
